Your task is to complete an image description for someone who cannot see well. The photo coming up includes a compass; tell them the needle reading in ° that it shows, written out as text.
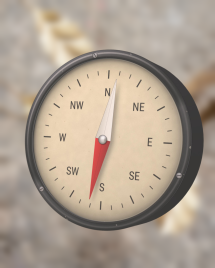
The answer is 190 °
